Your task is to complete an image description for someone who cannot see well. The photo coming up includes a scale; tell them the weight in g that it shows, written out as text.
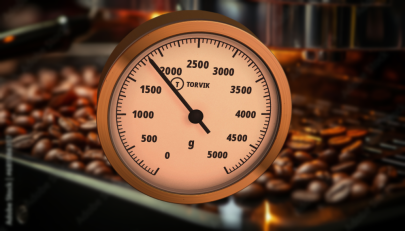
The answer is 1850 g
